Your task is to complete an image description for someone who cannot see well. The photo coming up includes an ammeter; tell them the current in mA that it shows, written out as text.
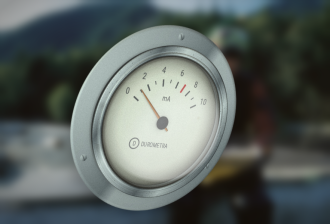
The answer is 1 mA
